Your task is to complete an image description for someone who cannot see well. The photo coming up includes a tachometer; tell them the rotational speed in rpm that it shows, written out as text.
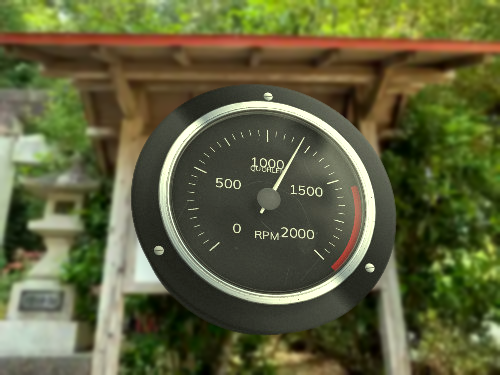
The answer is 1200 rpm
